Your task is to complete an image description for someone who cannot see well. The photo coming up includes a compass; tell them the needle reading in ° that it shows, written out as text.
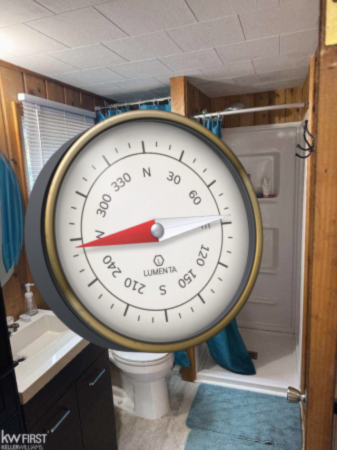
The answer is 265 °
